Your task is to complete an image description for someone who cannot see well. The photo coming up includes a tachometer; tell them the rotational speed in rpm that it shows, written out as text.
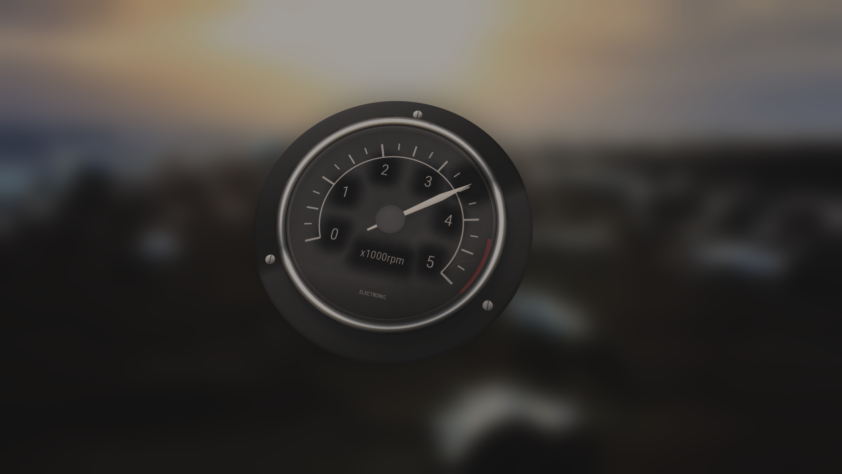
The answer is 3500 rpm
